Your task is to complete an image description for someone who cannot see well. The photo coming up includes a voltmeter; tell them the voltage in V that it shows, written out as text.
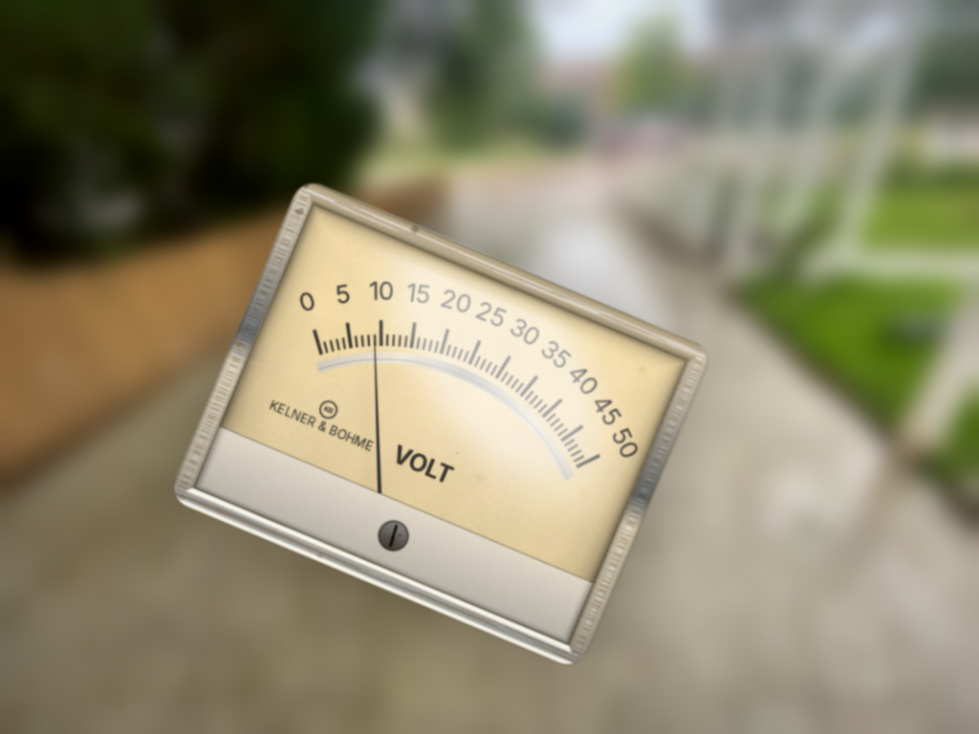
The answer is 9 V
